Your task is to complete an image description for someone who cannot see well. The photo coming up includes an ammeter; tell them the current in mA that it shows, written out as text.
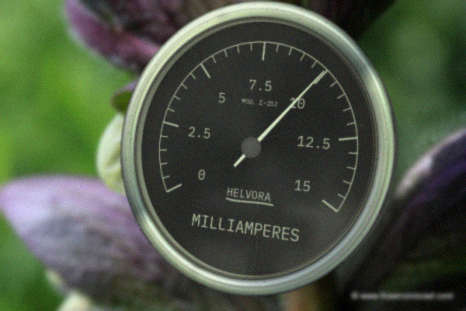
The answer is 10 mA
